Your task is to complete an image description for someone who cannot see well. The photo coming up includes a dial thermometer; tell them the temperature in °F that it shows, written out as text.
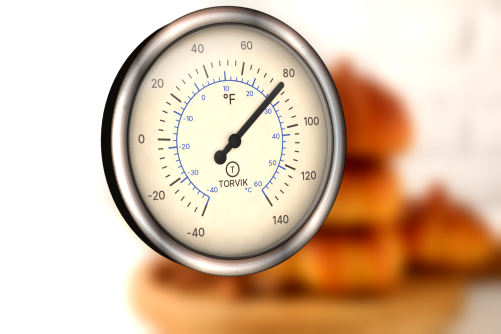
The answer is 80 °F
